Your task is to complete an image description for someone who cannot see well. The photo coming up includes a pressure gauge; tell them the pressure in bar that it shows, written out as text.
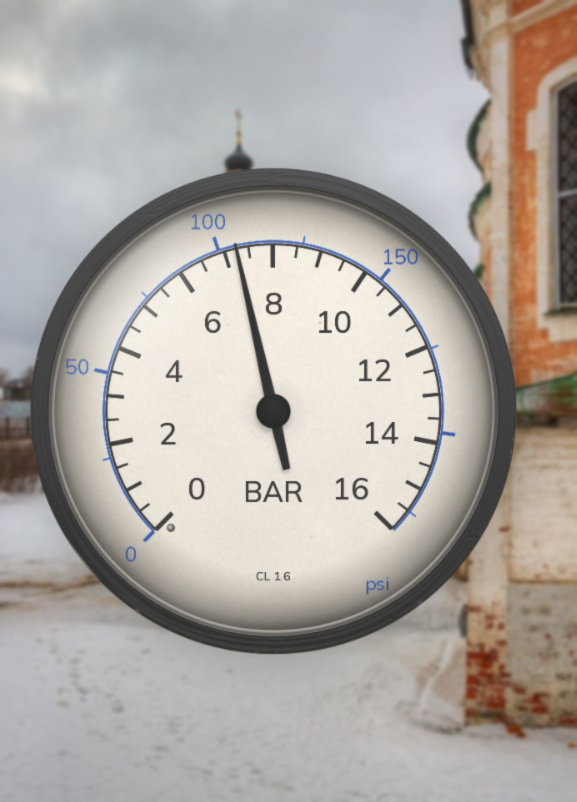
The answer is 7.25 bar
